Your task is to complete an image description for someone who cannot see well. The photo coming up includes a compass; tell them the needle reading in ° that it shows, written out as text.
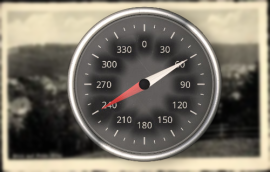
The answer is 240 °
